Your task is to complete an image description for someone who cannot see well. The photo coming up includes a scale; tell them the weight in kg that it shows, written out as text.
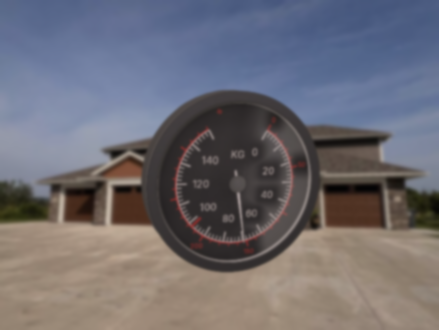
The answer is 70 kg
